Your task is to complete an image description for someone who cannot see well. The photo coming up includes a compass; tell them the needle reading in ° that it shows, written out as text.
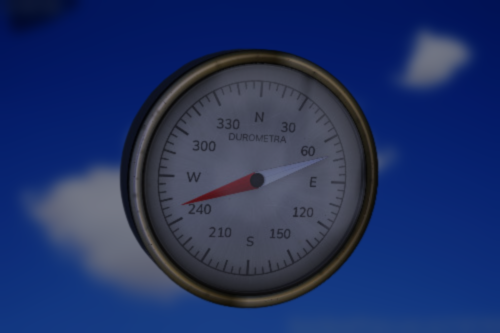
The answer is 250 °
